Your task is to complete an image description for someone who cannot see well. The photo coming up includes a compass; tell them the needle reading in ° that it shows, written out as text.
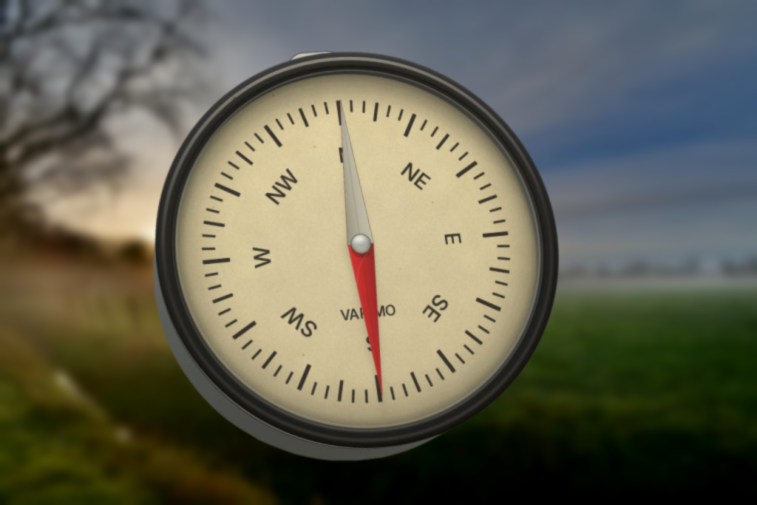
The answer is 180 °
